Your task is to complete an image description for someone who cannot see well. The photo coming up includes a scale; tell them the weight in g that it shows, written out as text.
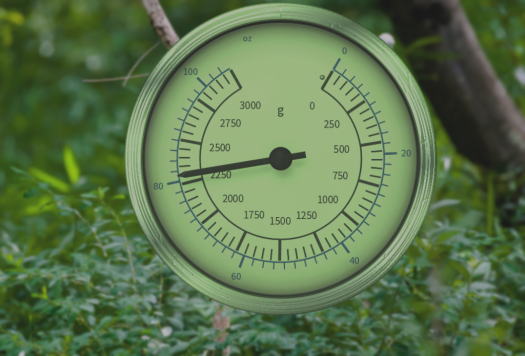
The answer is 2300 g
